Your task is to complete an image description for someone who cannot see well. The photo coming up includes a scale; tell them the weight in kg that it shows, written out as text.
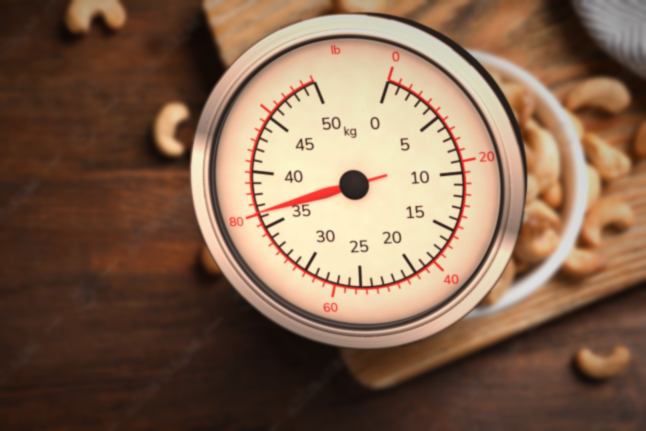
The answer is 36.5 kg
